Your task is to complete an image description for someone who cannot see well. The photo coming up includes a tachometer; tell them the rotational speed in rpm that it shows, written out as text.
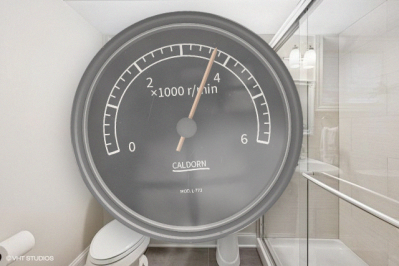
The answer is 3700 rpm
